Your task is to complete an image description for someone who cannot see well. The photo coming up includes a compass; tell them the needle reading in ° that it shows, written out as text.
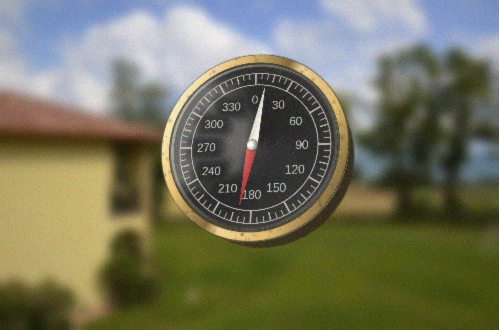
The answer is 190 °
